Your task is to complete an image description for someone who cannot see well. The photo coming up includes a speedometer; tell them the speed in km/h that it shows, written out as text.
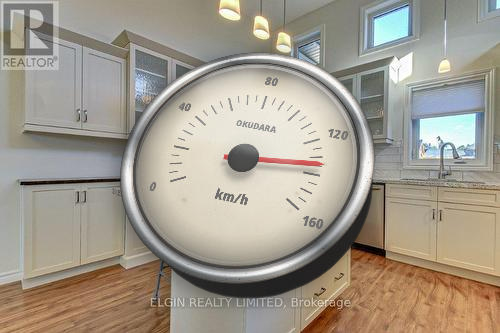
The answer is 135 km/h
